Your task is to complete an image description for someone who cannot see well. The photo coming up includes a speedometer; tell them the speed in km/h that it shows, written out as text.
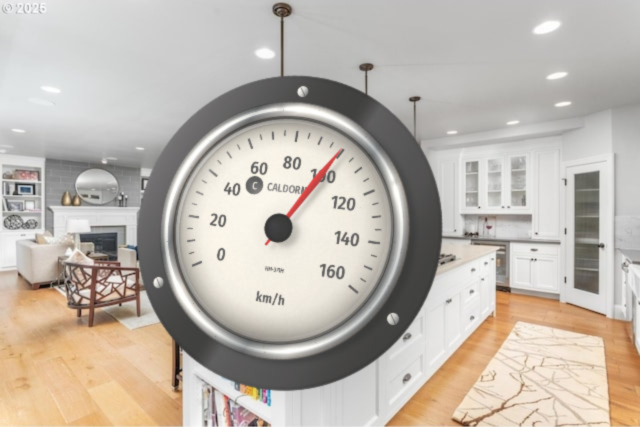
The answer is 100 km/h
